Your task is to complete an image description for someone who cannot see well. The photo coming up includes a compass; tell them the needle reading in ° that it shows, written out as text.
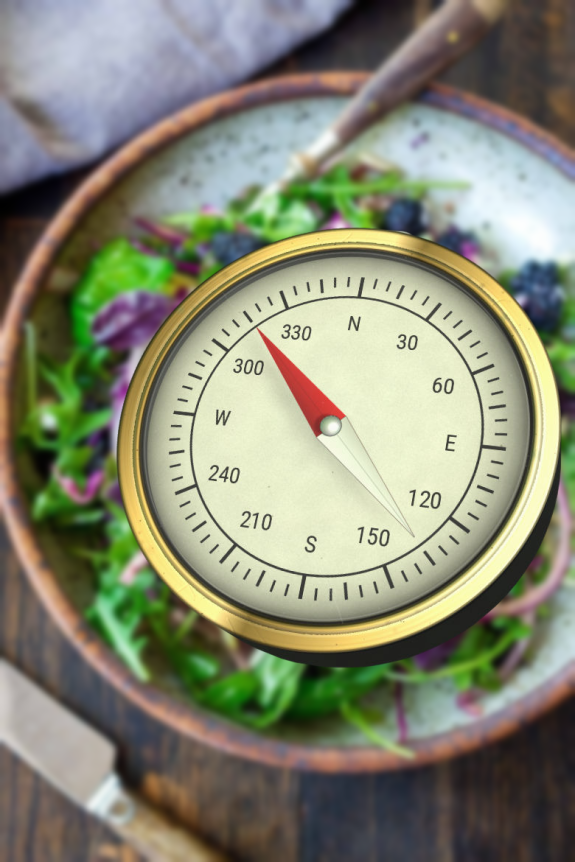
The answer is 315 °
